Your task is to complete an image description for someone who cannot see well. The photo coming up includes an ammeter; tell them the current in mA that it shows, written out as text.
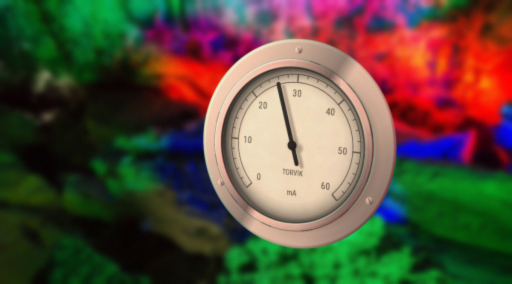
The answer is 26 mA
